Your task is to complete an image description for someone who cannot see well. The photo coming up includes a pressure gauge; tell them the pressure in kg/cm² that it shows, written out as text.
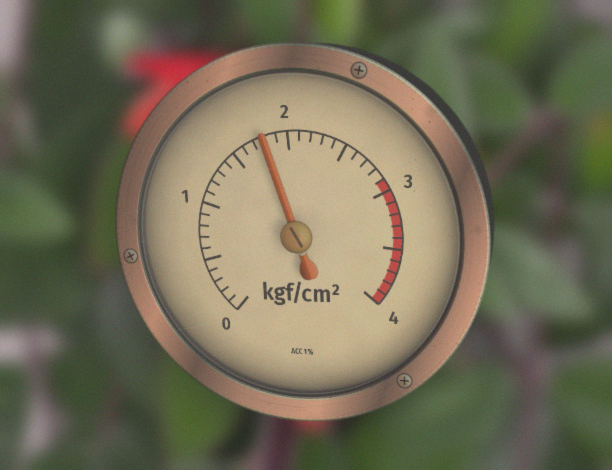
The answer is 1.8 kg/cm²
